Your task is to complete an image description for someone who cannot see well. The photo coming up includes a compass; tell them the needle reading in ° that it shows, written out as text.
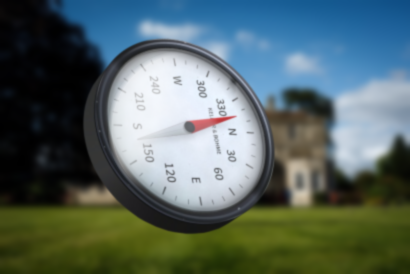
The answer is 345 °
